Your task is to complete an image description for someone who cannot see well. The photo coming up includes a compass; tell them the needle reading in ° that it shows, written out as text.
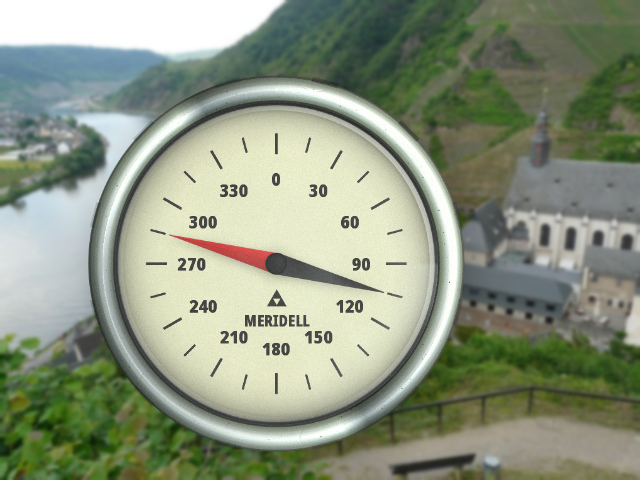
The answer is 285 °
